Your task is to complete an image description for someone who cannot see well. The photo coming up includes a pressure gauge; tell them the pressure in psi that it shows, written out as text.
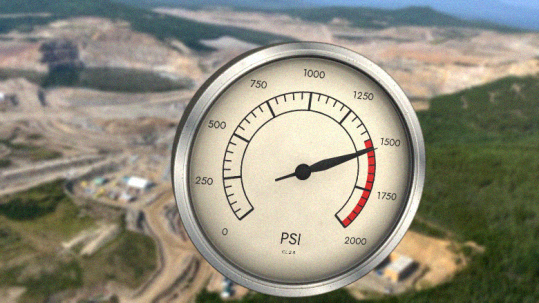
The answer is 1500 psi
